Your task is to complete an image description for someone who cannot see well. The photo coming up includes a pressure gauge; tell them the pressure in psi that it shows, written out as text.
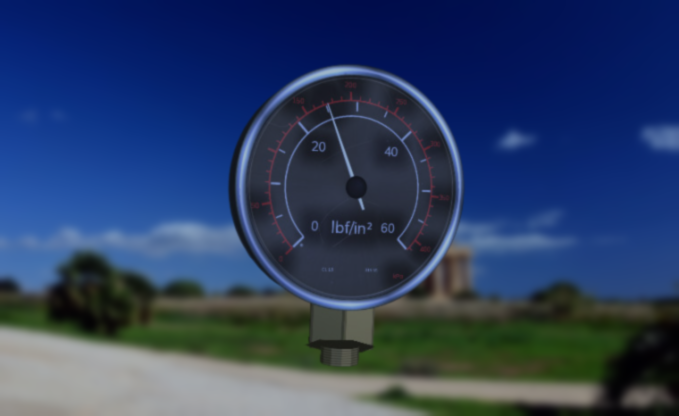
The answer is 25 psi
